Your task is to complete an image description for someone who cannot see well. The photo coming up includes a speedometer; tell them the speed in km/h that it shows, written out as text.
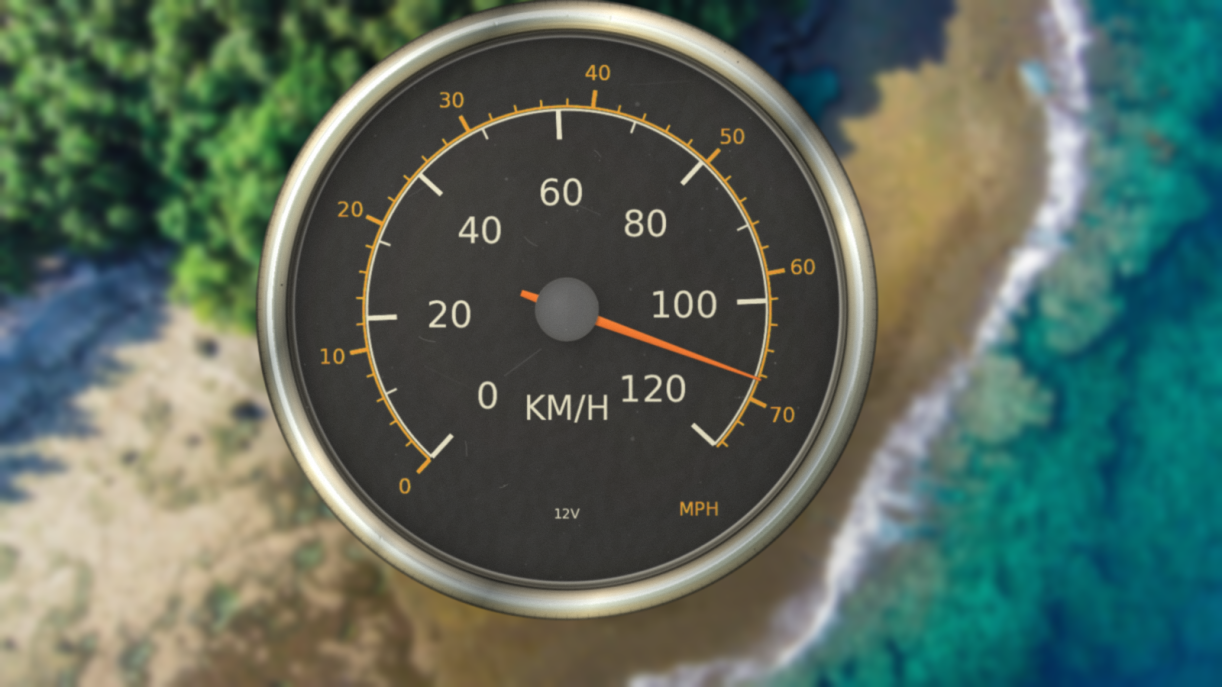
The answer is 110 km/h
